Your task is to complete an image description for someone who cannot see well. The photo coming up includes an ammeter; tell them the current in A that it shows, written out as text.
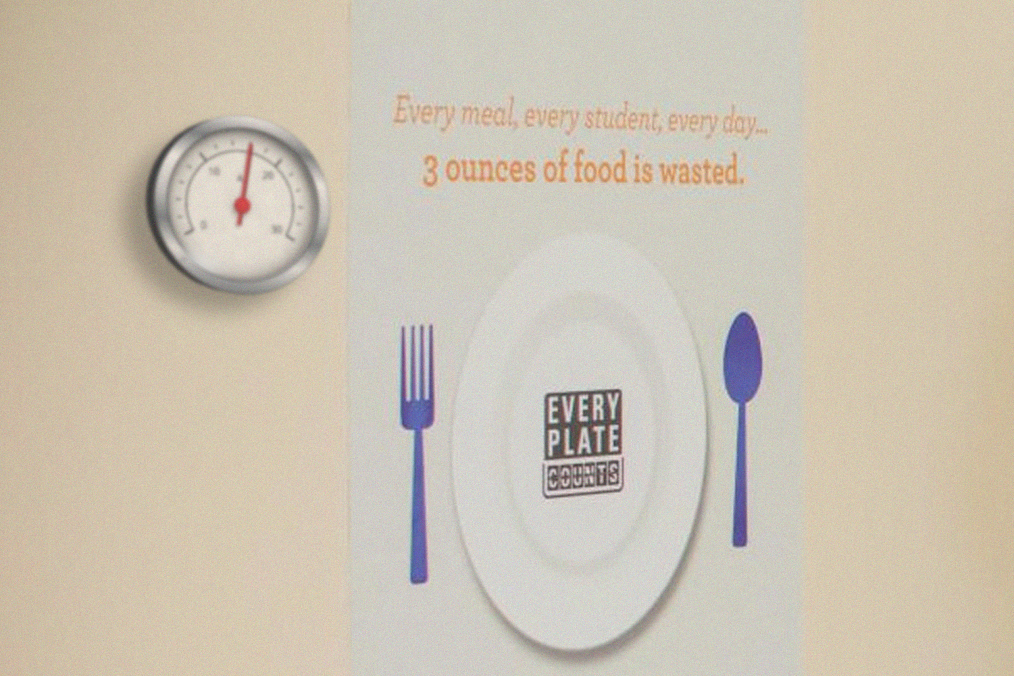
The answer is 16 A
